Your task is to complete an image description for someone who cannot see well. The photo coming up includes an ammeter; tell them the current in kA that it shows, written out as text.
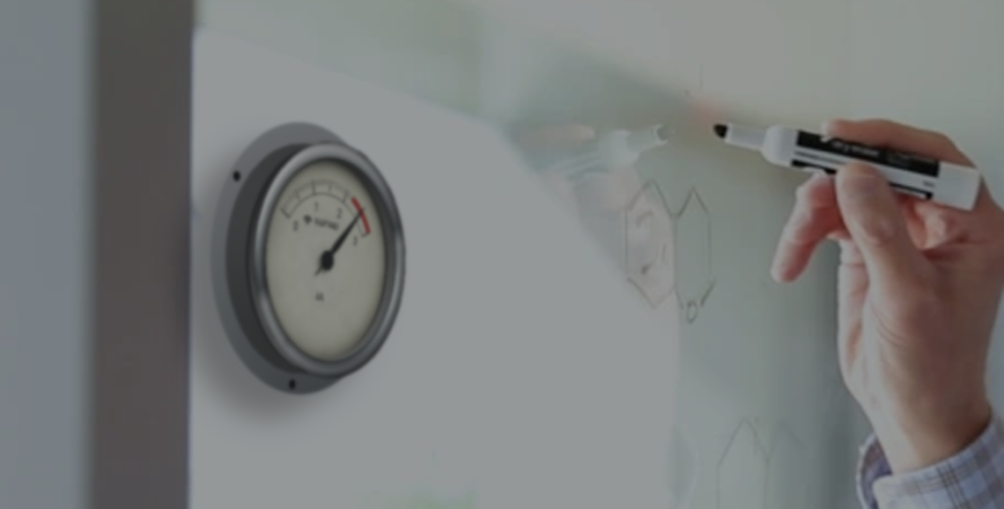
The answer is 2.5 kA
